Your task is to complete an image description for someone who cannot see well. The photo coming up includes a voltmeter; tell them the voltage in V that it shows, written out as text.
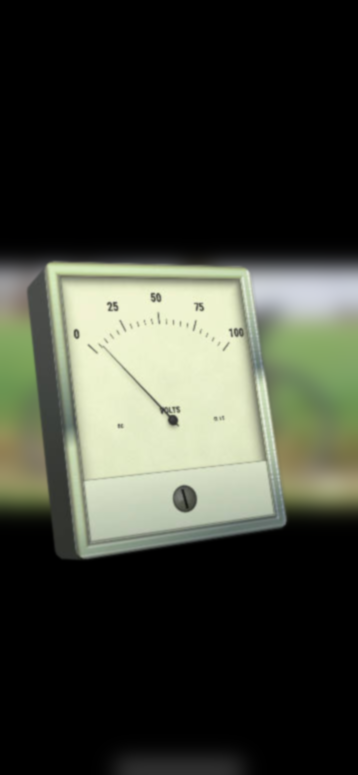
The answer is 5 V
